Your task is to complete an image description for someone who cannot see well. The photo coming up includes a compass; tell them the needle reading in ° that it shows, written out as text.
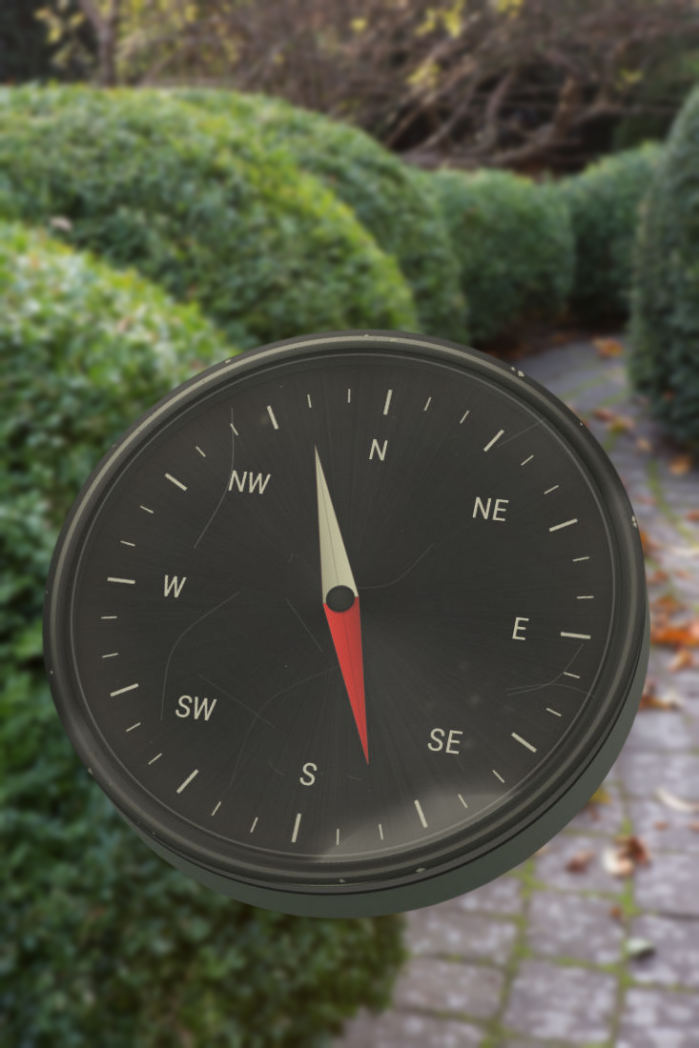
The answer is 160 °
